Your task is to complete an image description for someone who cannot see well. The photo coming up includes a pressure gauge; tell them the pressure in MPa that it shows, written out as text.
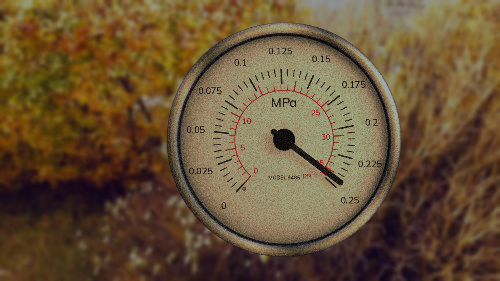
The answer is 0.245 MPa
